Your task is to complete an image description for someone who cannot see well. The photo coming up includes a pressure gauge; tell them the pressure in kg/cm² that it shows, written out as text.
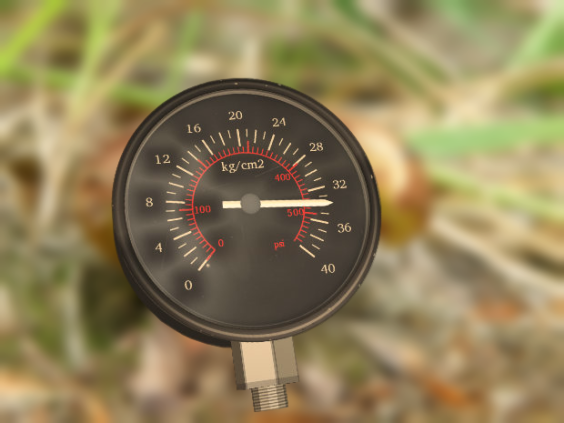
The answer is 34 kg/cm²
